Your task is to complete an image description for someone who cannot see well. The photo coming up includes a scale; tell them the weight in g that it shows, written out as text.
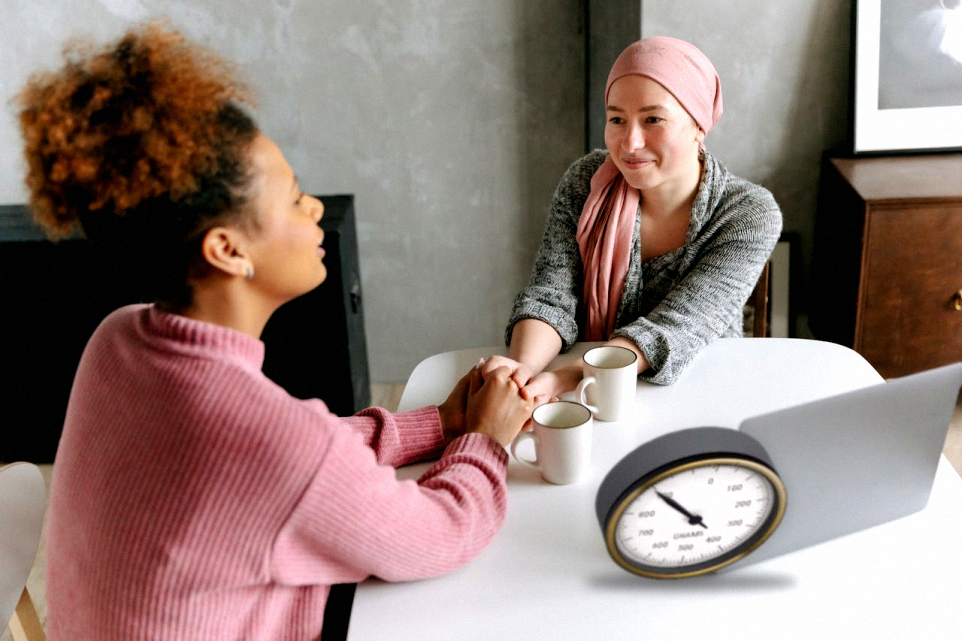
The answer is 900 g
